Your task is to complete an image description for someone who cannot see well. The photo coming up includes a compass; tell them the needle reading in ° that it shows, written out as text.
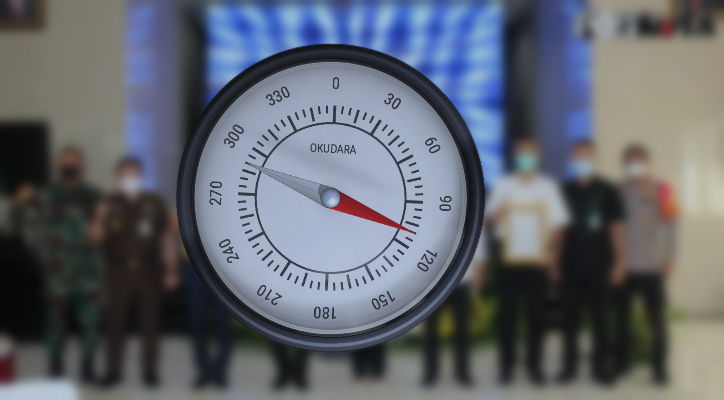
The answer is 110 °
